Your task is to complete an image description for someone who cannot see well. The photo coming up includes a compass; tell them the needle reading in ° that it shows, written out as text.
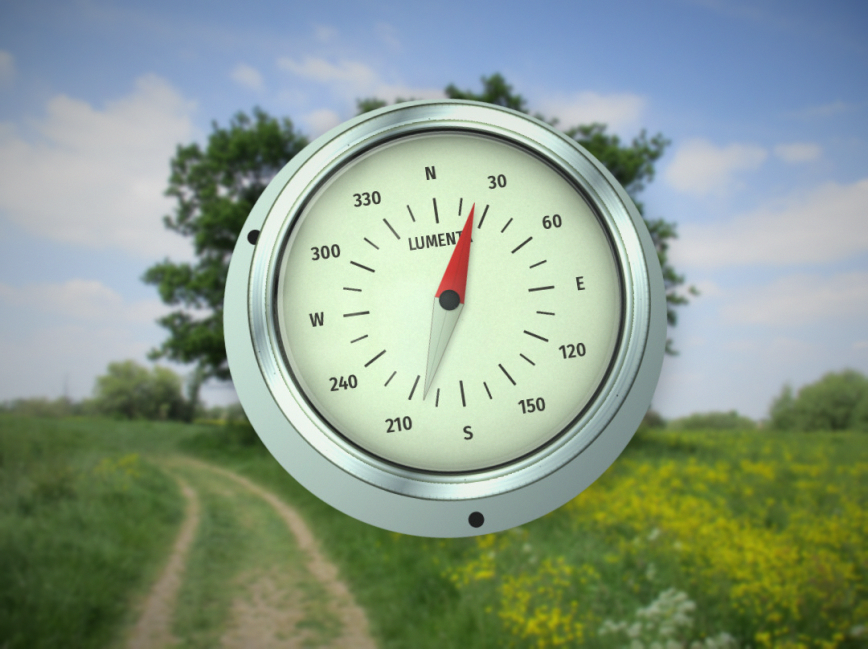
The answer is 22.5 °
